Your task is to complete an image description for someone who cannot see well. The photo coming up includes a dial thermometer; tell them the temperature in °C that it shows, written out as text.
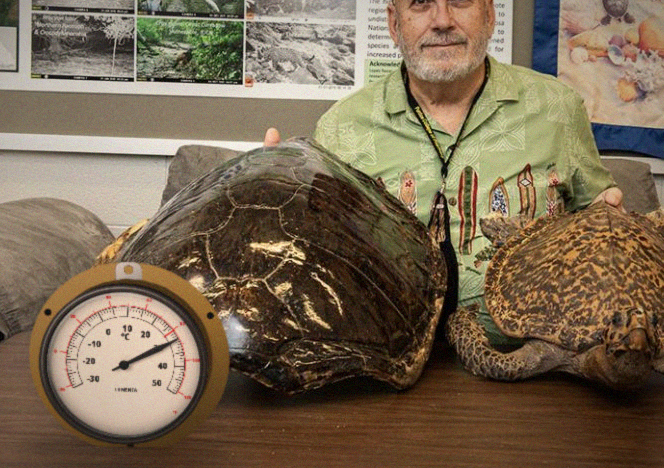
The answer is 30 °C
